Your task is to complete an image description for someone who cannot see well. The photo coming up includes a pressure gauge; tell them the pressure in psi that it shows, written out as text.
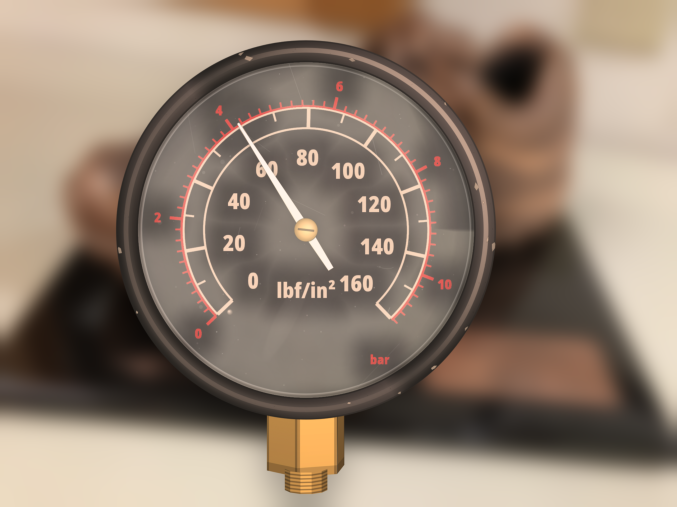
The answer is 60 psi
